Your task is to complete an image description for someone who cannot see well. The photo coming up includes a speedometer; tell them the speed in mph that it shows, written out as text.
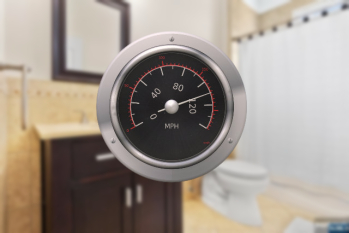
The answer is 110 mph
